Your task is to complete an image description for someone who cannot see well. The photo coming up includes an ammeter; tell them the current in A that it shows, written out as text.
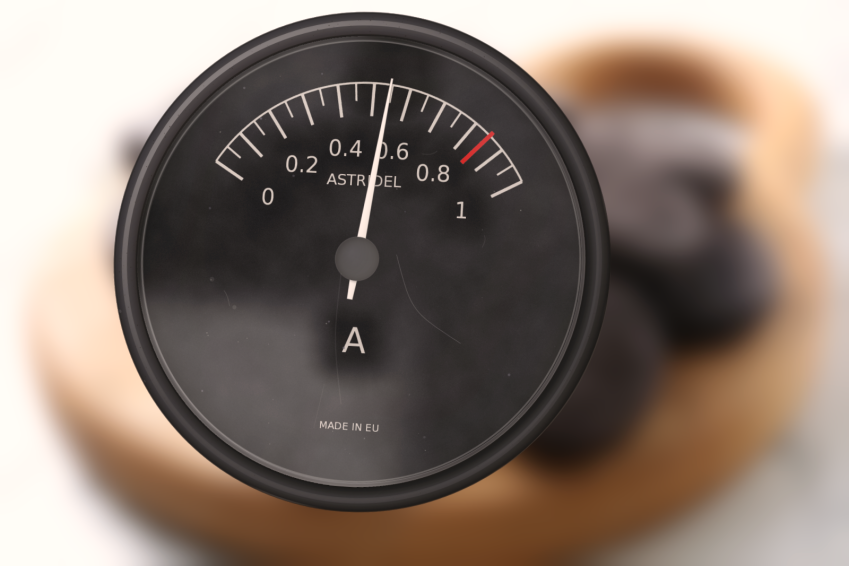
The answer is 0.55 A
